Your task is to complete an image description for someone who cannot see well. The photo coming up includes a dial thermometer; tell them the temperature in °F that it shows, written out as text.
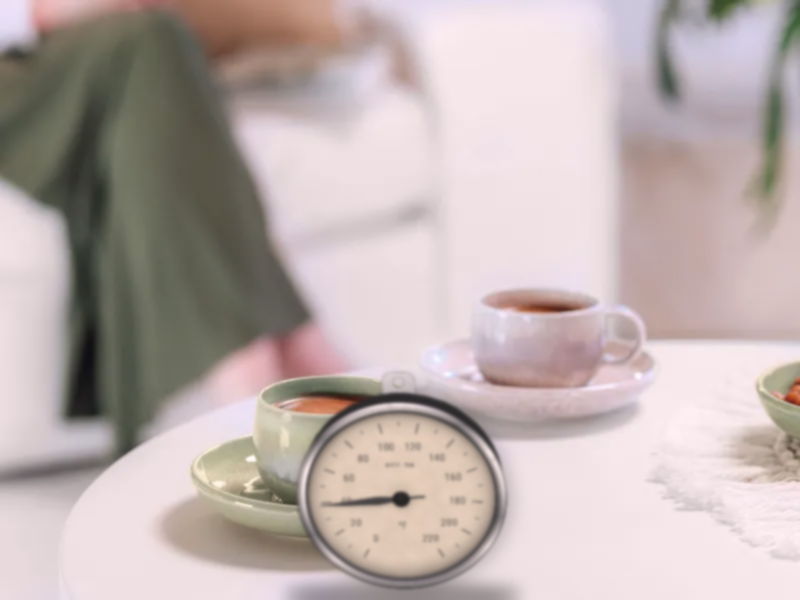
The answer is 40 °F
